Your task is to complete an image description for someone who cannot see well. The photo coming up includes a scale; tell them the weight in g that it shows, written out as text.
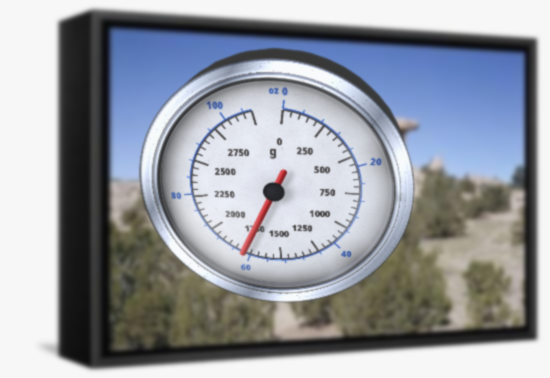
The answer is 1750 g
